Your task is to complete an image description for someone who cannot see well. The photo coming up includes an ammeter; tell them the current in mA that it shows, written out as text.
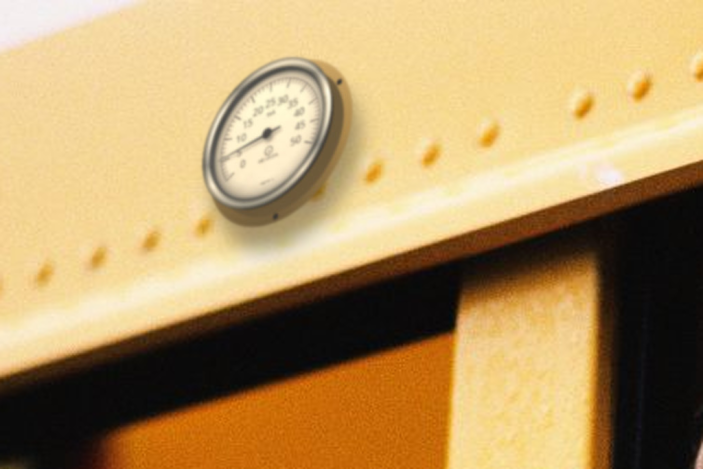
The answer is 5 mA
